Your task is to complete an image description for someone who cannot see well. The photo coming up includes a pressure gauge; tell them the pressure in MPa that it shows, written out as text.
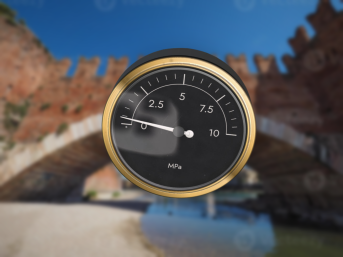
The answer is 0.5 MPa
